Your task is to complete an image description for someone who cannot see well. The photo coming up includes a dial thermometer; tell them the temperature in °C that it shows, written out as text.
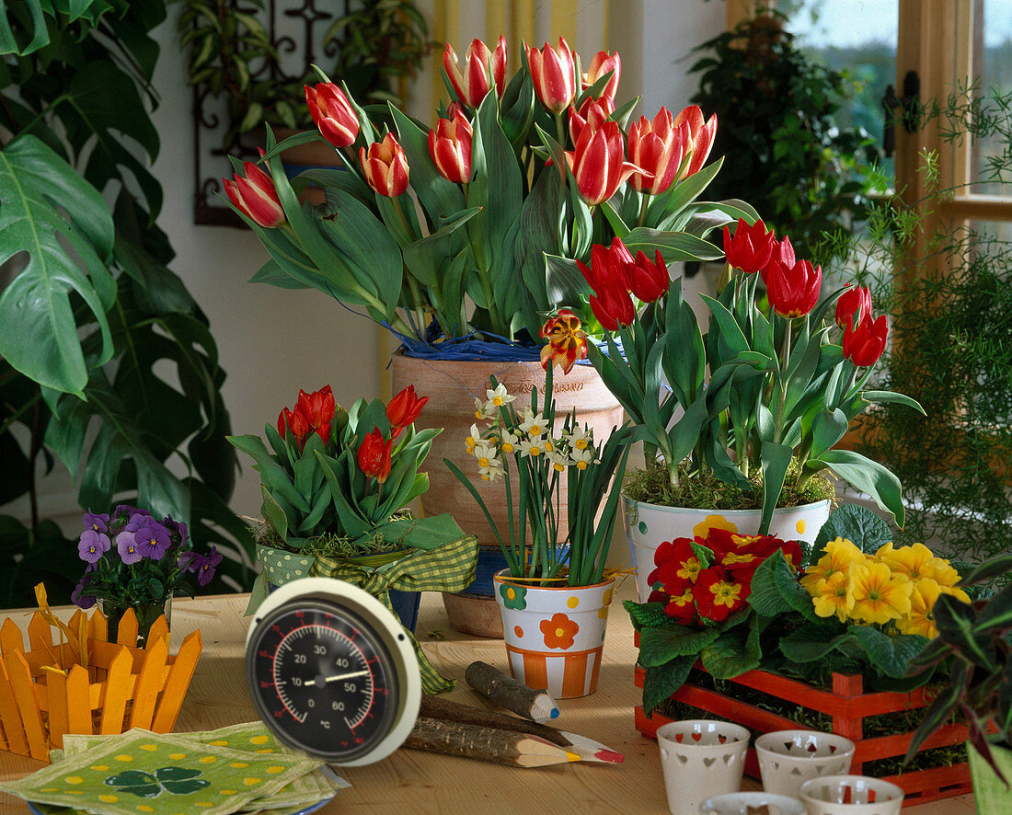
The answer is 45 °C
